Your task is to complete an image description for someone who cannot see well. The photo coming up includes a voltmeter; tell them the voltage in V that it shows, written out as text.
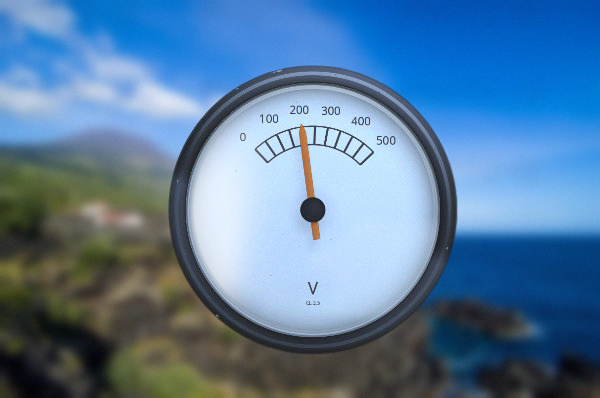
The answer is 200 V
